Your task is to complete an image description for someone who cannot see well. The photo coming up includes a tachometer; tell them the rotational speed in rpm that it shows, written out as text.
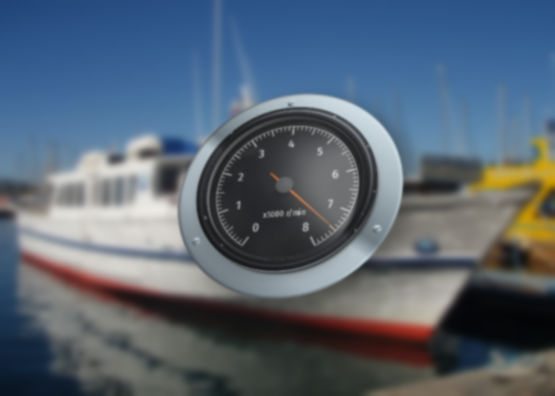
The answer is 7500 rpm
